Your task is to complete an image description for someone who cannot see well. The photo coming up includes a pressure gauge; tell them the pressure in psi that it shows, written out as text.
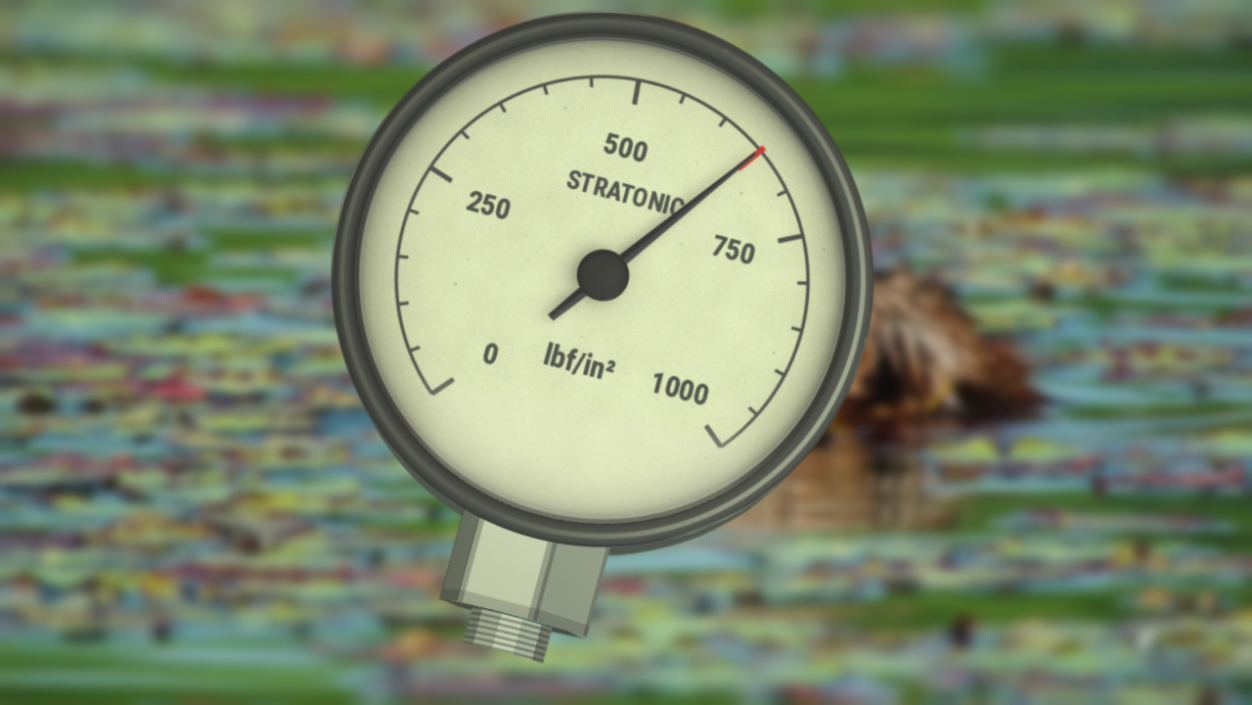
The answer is 650 psi
